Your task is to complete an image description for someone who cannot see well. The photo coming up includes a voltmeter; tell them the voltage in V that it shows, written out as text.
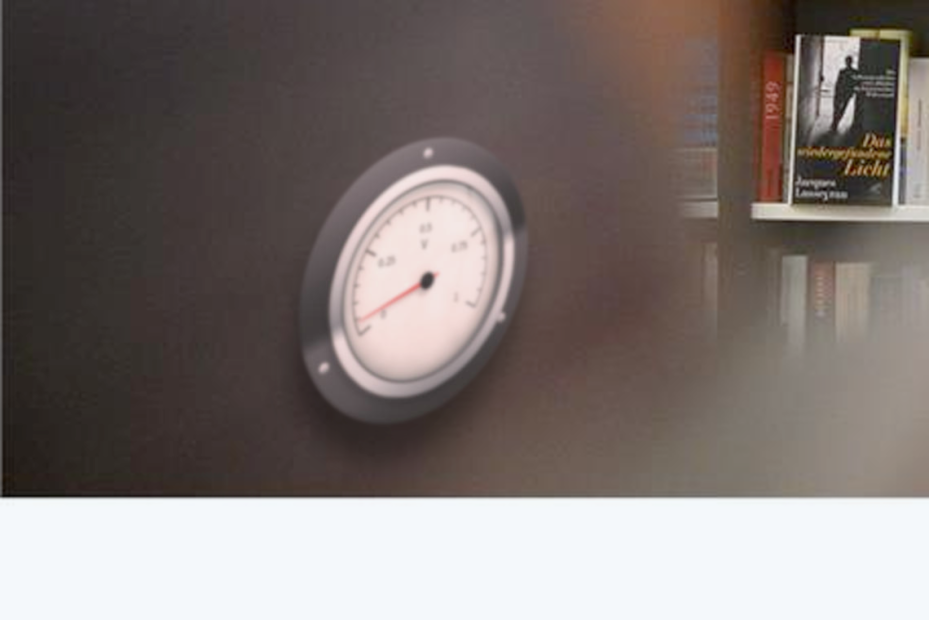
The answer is 0.05 V
